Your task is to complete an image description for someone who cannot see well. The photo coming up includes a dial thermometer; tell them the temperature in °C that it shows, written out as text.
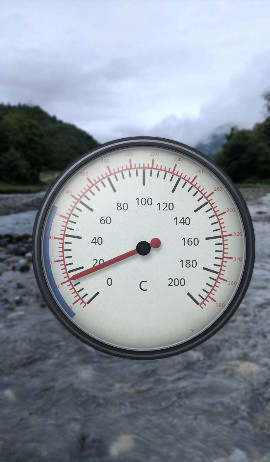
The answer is 16 °C
